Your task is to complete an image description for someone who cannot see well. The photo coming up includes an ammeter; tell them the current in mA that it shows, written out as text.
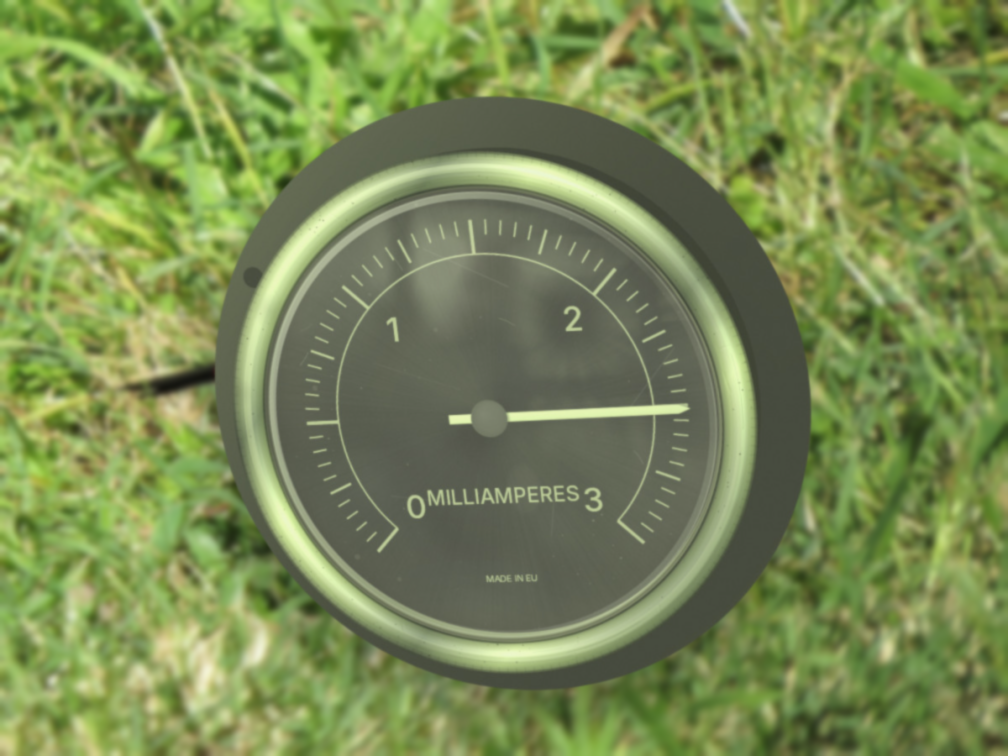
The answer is 2.5 mA
